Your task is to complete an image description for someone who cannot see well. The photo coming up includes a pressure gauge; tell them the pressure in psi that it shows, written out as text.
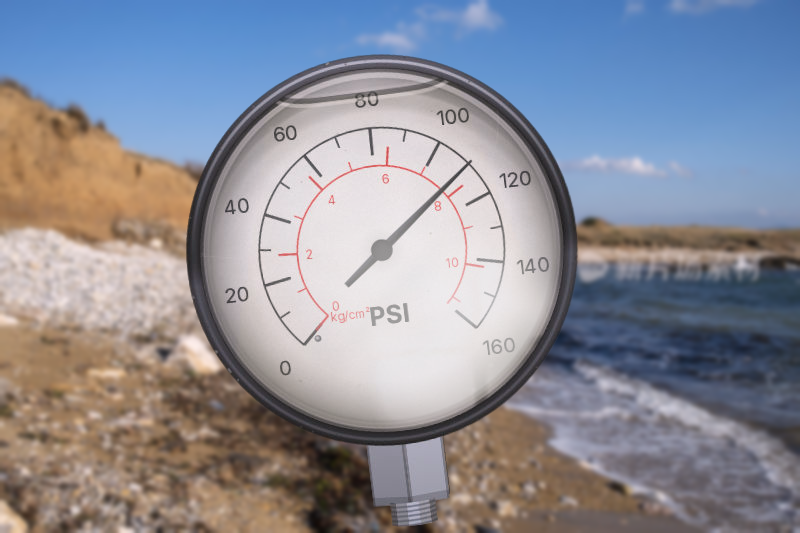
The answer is 110 psi
